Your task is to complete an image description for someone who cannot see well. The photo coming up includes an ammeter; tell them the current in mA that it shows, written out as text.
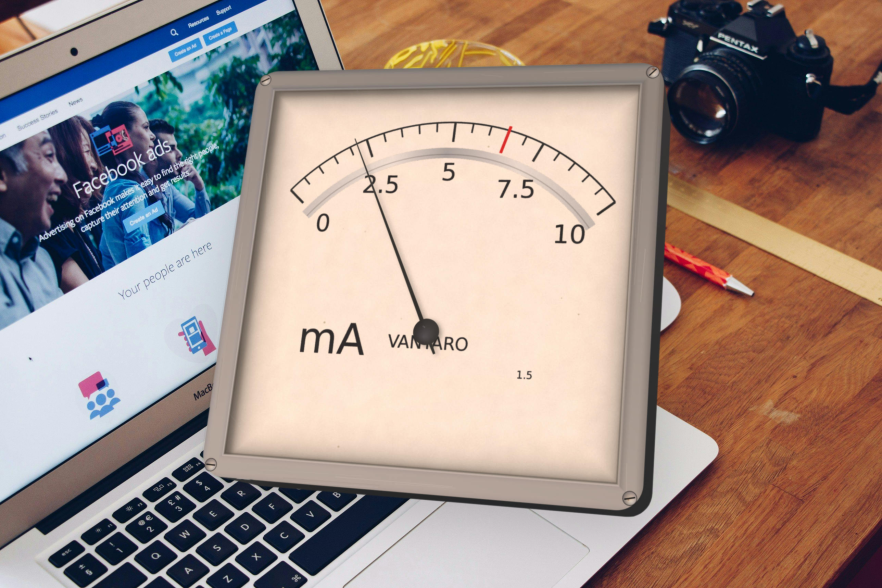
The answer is 2.25 mA
